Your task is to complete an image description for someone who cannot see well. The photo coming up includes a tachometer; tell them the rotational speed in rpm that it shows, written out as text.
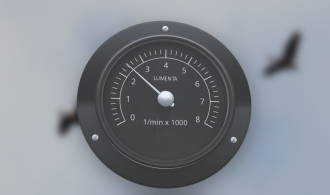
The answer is 2400 rpm
